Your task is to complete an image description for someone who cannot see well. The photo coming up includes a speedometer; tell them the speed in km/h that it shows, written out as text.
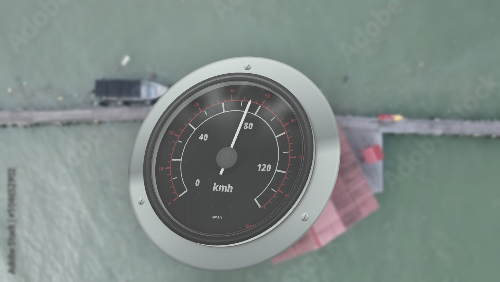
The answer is 75 km/h
